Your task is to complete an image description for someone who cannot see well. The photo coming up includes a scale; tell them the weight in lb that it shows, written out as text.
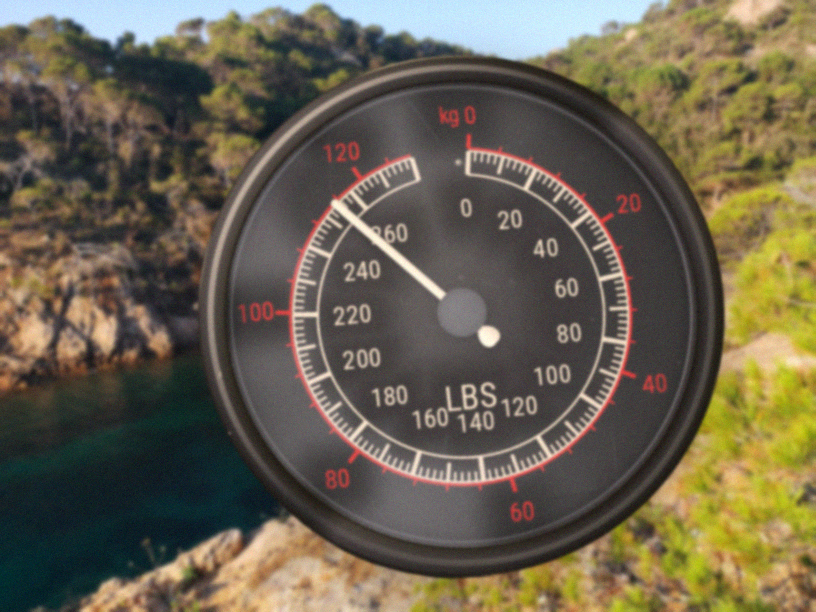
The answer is 254 lb
